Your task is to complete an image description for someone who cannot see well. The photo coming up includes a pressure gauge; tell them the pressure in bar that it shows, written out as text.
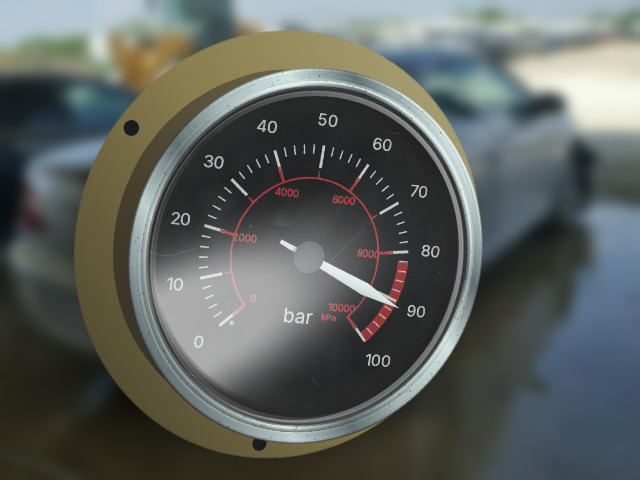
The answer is 91 bar
